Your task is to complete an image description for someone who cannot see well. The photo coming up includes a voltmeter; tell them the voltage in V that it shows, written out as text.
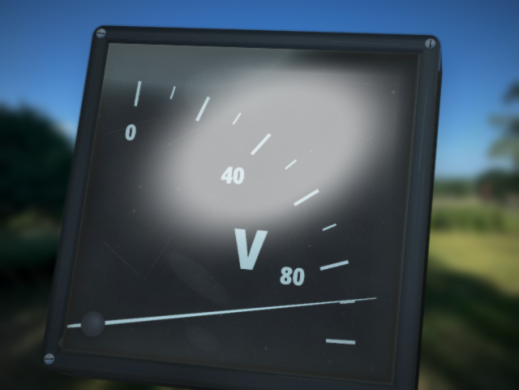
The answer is 90 V
